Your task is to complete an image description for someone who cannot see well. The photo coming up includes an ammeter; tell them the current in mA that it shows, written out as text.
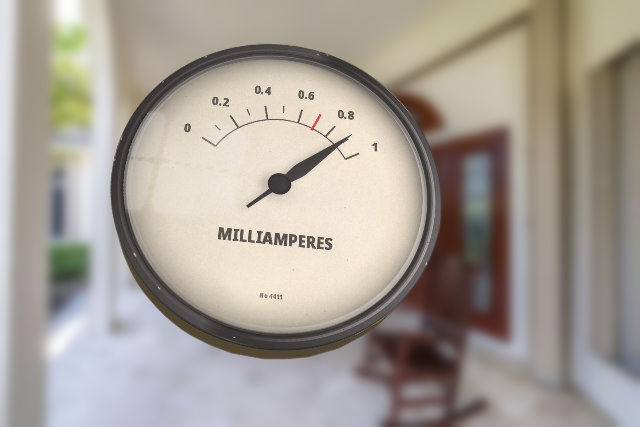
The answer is 0.9 mA
